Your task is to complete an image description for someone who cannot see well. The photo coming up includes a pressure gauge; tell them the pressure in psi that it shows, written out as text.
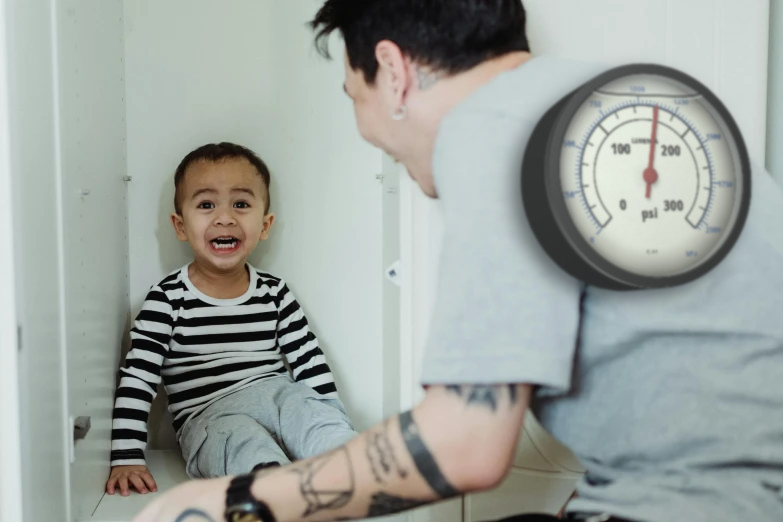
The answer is 160 psi
